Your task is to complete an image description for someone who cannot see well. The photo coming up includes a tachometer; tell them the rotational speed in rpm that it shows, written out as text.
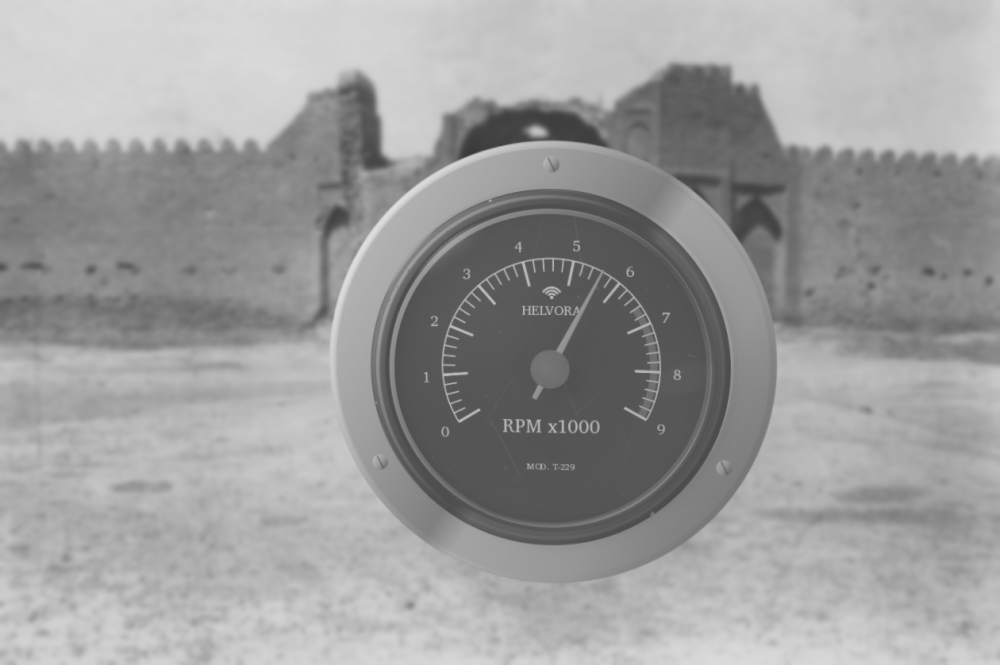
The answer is 5600 rpm
